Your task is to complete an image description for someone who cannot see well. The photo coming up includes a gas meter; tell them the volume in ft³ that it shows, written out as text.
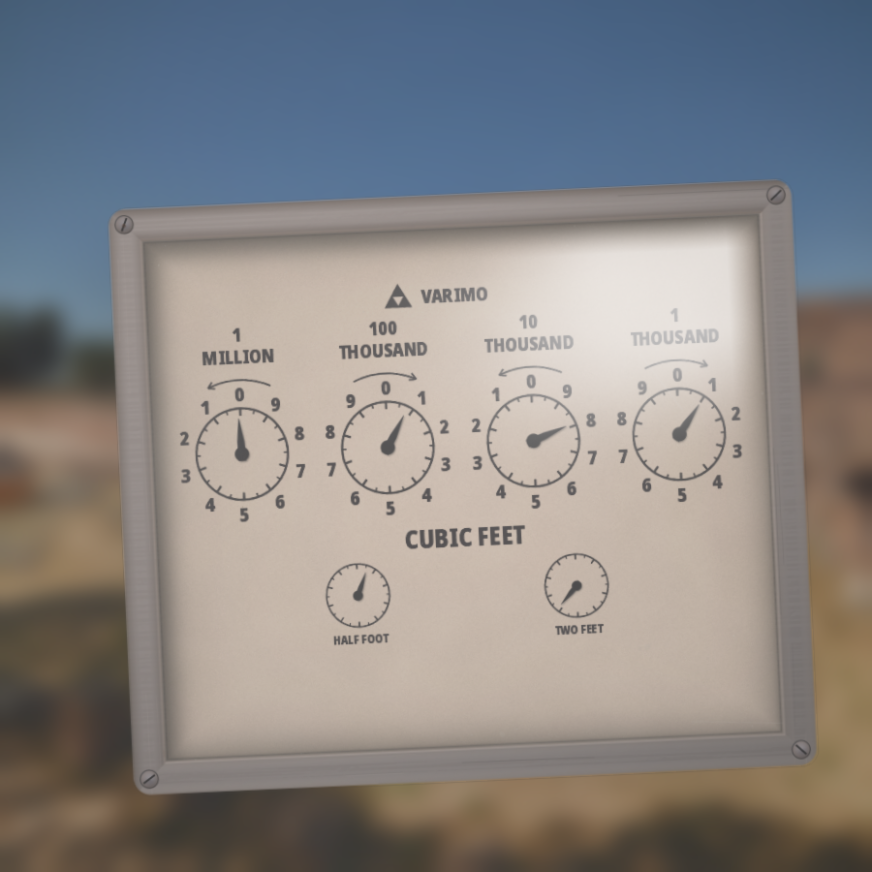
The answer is 8100 ft³
